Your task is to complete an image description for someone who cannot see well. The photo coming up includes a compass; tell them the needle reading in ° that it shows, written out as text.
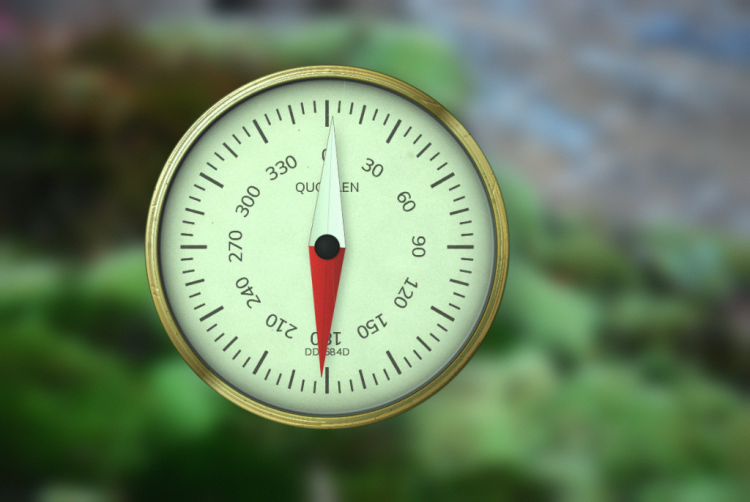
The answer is 182.5 °
